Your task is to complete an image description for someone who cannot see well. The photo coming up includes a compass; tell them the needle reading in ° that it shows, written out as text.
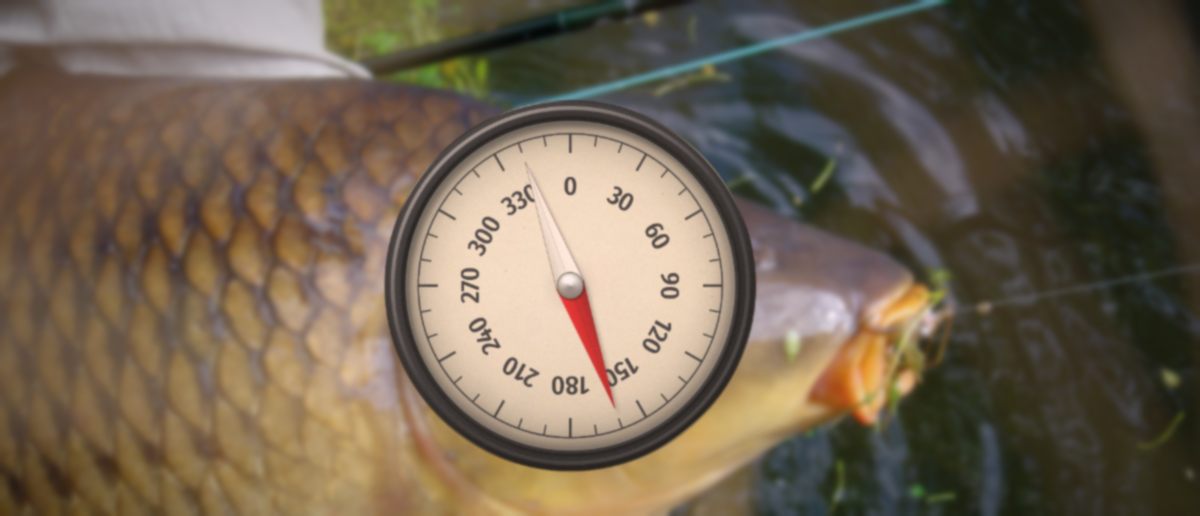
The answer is 160 °
